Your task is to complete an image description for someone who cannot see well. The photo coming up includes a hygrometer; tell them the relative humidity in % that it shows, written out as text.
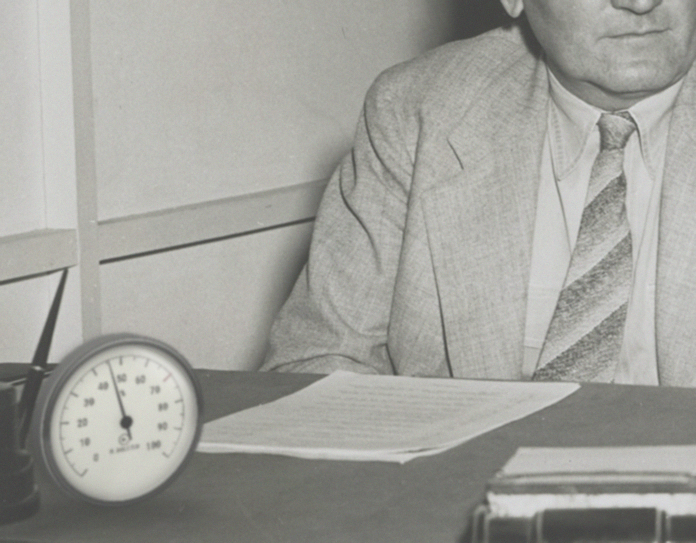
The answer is 45 %
